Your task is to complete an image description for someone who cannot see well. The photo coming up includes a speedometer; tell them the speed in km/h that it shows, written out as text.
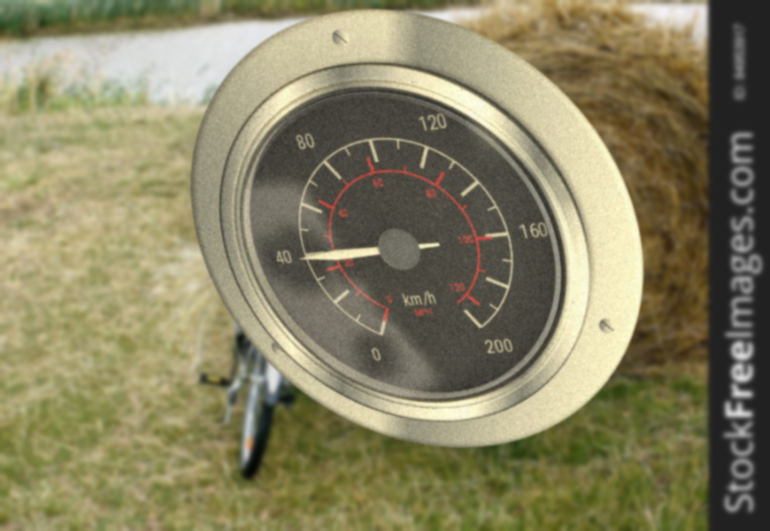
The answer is 40 km/h
